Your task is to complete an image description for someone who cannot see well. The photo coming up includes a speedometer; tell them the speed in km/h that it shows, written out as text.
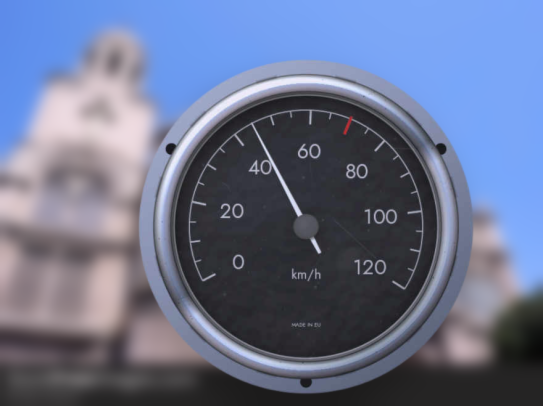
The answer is 45 km/h
